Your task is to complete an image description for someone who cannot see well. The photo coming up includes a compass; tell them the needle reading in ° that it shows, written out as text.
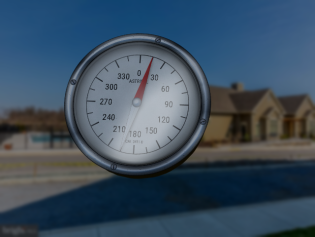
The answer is 15 °
